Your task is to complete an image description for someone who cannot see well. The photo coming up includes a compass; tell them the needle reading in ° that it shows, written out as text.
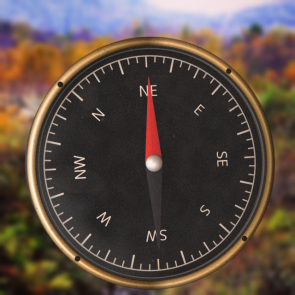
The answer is 45 °
